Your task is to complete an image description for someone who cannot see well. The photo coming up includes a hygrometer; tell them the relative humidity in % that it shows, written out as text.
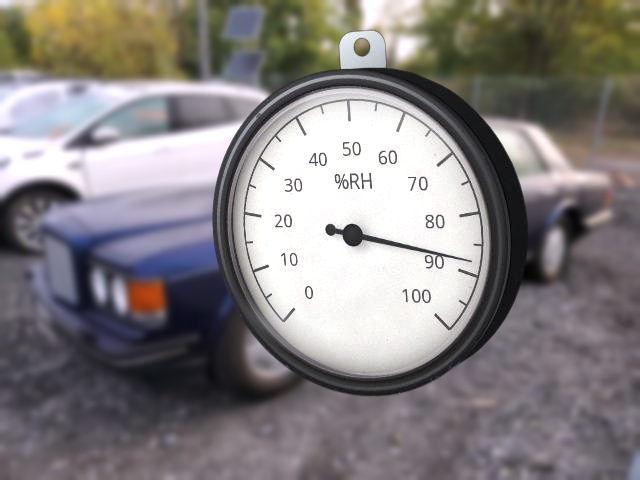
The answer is 87.5 %
